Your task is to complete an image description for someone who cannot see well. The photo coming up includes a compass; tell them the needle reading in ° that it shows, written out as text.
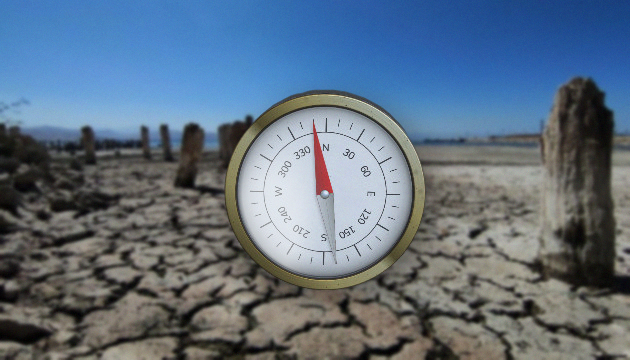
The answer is 350 °
